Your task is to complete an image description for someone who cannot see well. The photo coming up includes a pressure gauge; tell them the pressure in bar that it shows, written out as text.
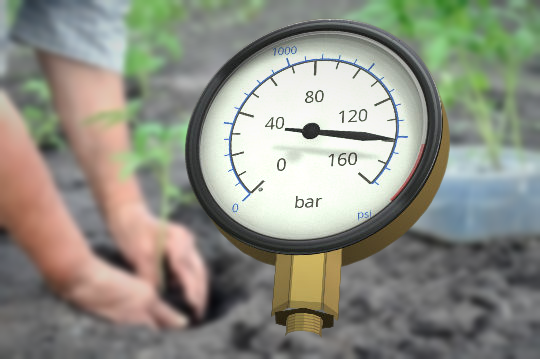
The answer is 140 bar
